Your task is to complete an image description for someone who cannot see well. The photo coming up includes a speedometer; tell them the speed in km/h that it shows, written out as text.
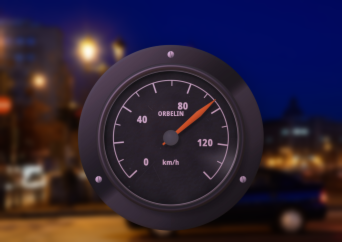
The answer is 95 km/h
